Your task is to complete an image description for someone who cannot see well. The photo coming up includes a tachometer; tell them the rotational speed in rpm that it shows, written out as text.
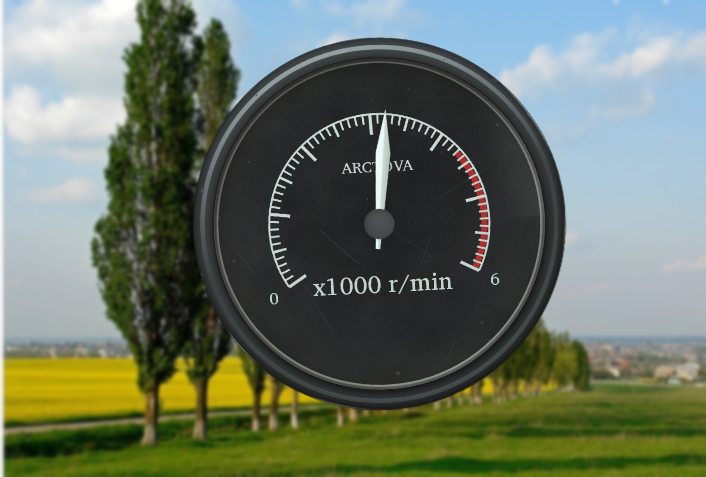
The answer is 3200 rpm
